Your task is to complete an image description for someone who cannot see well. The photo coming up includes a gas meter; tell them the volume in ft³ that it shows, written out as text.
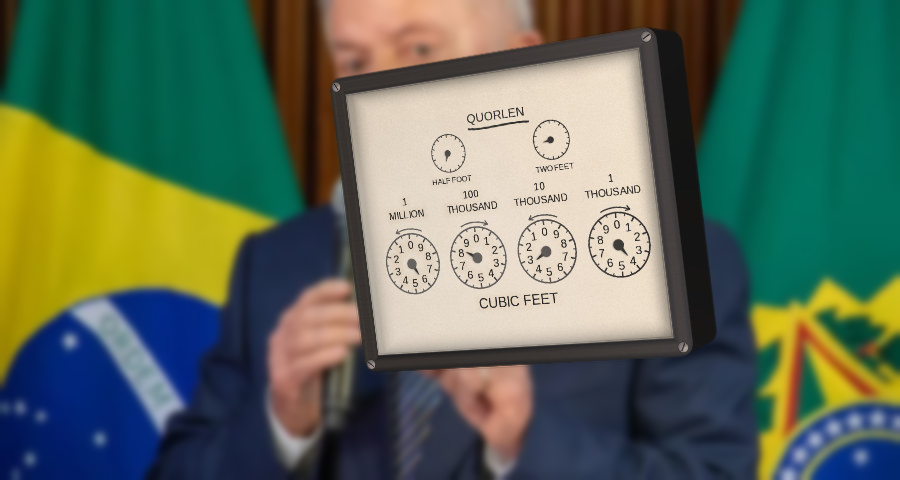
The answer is 583400 ft³
